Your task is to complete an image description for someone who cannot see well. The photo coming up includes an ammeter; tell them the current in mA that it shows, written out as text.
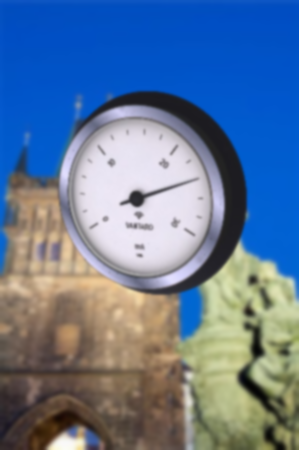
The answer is 24 mA
